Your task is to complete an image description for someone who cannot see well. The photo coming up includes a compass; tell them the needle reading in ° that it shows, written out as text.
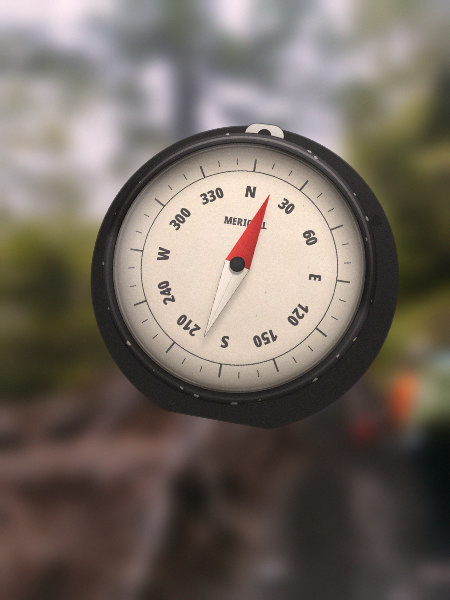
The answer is 15 °
